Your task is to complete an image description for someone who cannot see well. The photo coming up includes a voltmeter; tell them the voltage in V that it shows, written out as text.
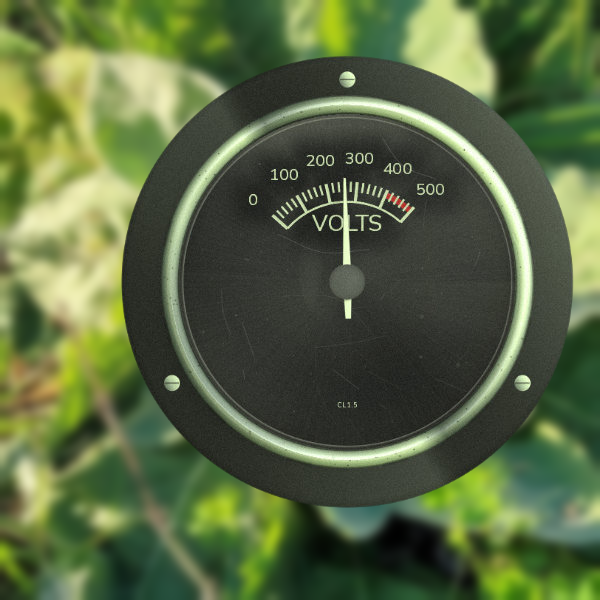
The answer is 260 V
